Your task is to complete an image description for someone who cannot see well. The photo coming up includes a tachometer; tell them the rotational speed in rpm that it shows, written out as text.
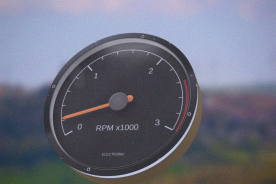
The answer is 200 rpm
